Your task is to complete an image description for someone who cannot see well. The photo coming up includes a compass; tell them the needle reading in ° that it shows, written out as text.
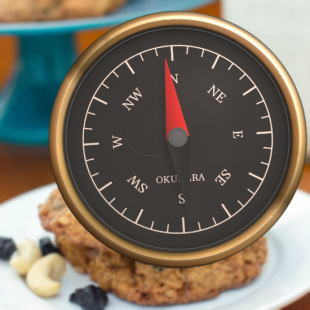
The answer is 355 °
